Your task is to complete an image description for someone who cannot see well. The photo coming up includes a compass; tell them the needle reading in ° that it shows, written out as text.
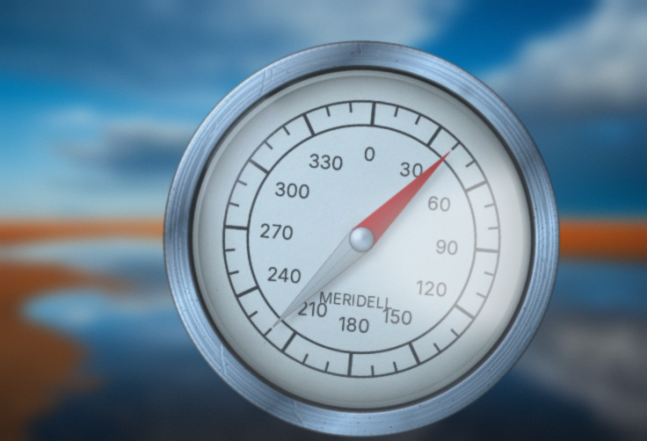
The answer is 40 °
